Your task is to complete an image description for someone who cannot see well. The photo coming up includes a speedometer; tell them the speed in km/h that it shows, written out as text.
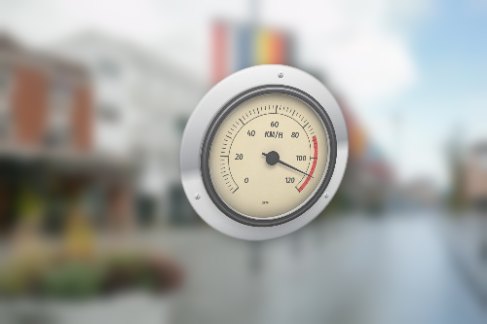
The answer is 110 km/h
